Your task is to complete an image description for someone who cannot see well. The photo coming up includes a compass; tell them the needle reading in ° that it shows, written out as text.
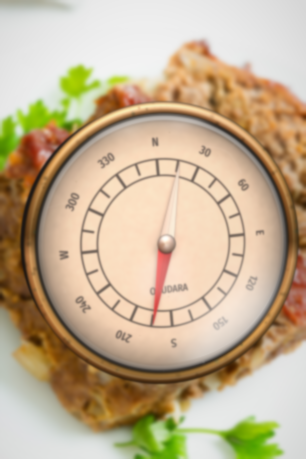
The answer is 195 °
